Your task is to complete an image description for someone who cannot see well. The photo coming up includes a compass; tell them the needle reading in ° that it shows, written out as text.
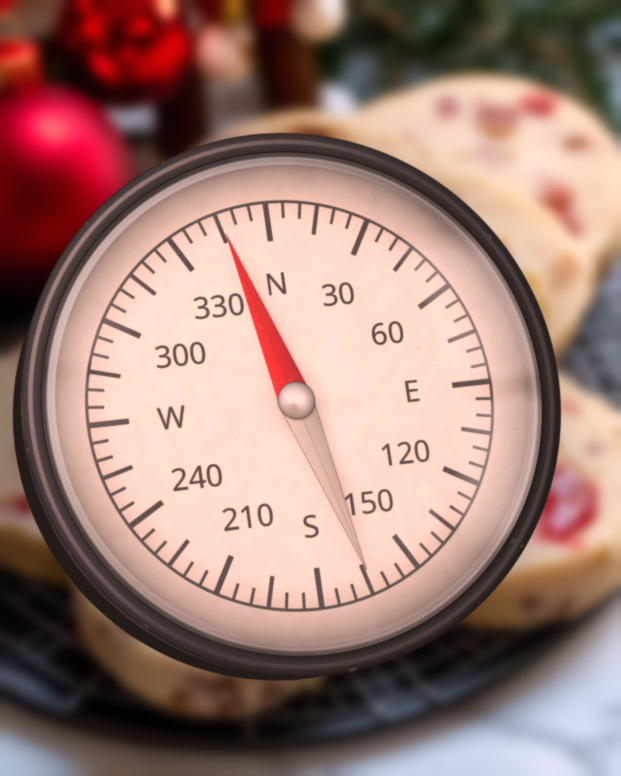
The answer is 345 °
